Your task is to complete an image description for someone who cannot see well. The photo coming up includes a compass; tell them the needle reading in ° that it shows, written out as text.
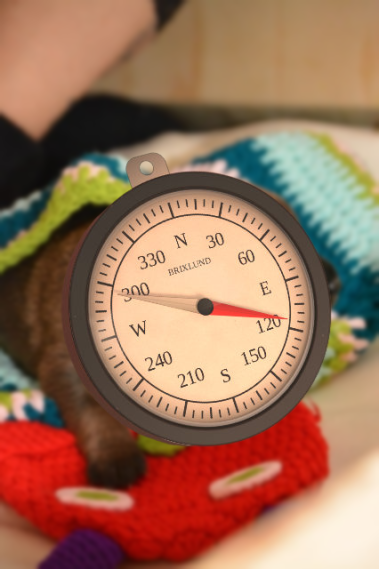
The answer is 115 °
